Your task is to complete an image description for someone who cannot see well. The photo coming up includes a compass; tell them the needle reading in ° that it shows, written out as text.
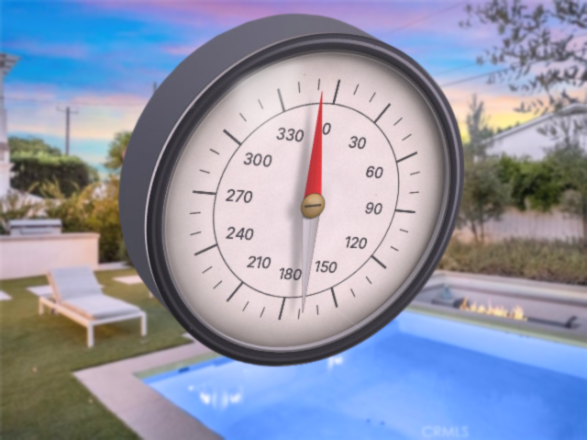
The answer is 350 °
